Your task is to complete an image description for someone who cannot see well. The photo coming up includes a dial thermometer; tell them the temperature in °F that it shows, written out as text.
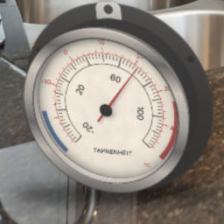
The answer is 70 °F
